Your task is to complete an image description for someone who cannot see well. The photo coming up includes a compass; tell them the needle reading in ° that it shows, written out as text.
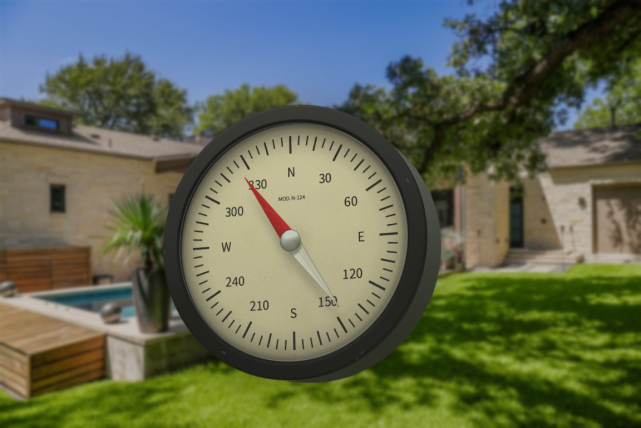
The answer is 325 °
